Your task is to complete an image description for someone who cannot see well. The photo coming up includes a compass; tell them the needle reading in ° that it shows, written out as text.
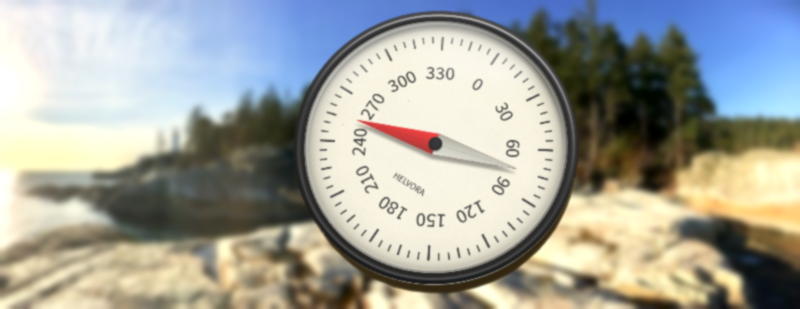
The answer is 255 °
